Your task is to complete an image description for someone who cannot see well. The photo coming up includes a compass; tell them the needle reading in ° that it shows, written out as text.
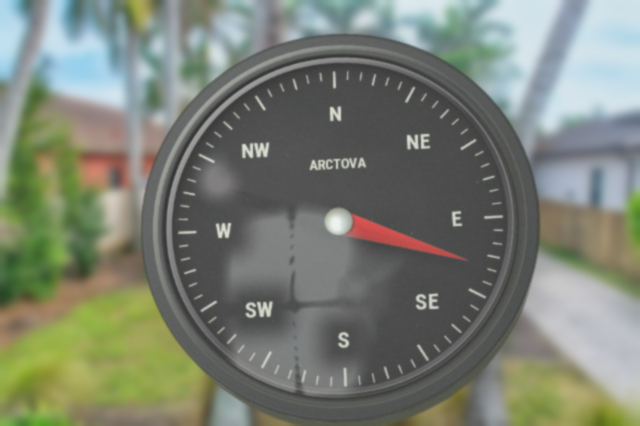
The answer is 110 °
